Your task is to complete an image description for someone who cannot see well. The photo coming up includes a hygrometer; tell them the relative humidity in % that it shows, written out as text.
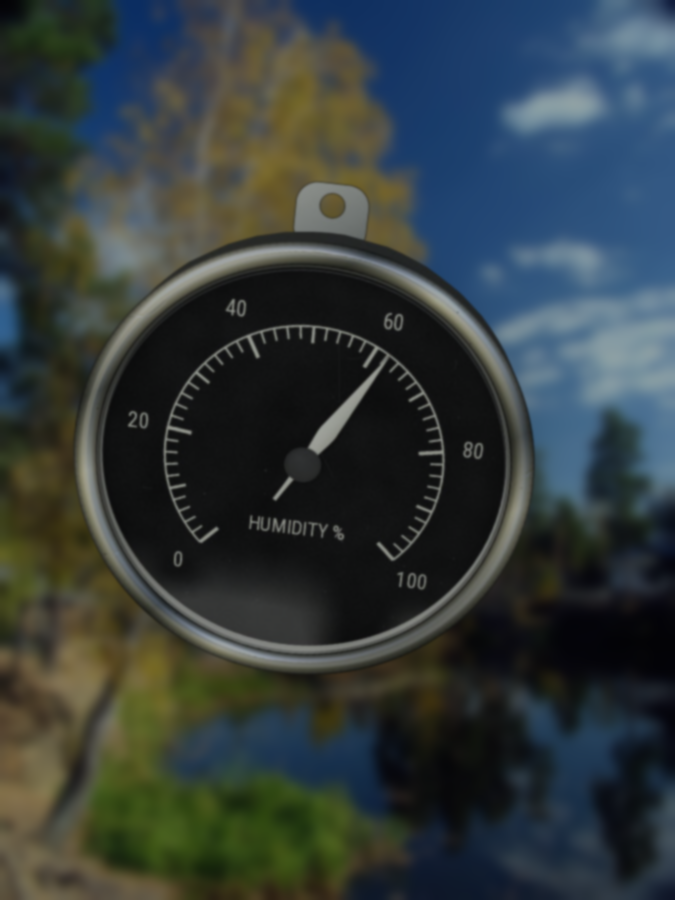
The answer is 62 %
